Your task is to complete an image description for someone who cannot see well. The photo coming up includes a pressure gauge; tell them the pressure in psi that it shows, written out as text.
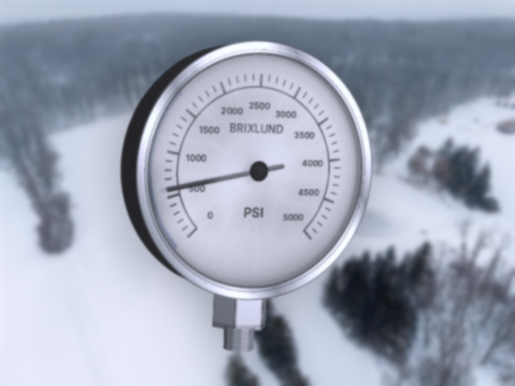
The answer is 600 psi
